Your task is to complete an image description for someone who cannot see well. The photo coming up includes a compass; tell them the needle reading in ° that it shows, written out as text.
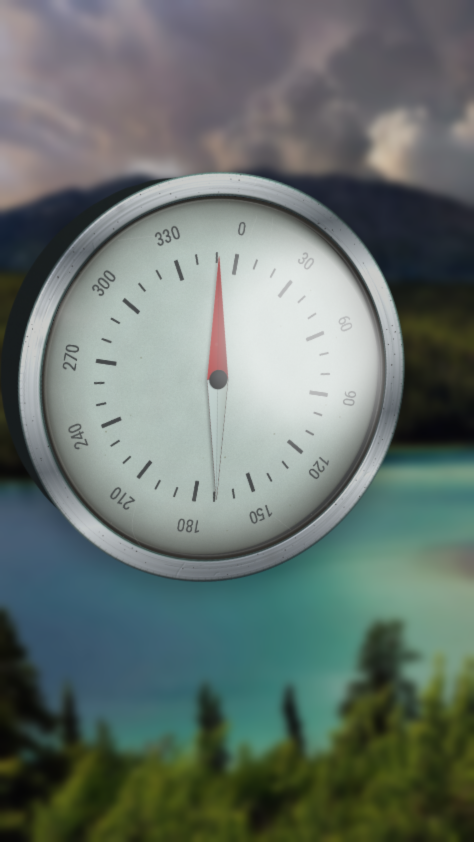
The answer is 350 °
